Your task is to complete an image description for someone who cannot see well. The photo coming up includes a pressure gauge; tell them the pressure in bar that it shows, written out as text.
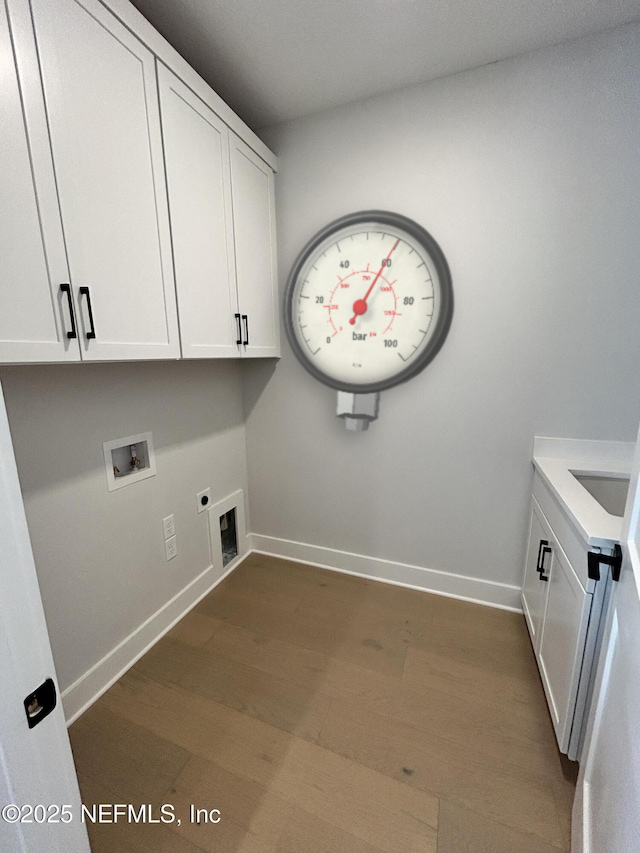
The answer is 60 bar
